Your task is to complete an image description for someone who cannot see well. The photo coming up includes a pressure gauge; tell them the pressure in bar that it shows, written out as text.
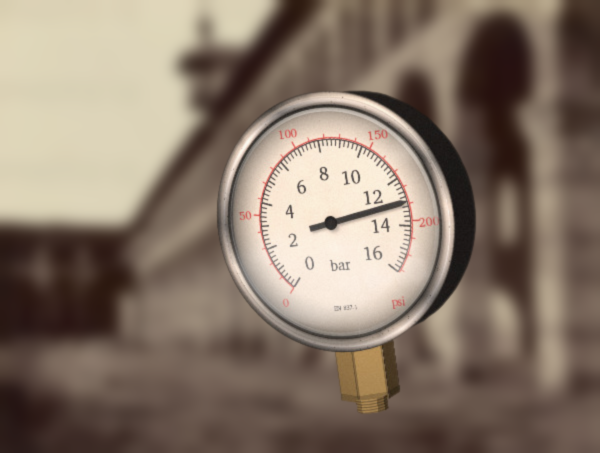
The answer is 13 bar
